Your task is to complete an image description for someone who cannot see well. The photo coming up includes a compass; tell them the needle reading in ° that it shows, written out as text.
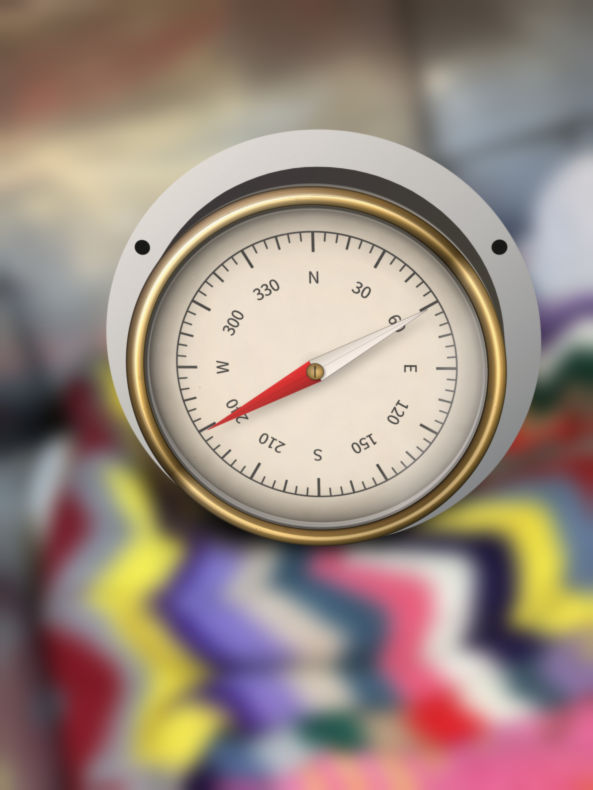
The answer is 240 °
